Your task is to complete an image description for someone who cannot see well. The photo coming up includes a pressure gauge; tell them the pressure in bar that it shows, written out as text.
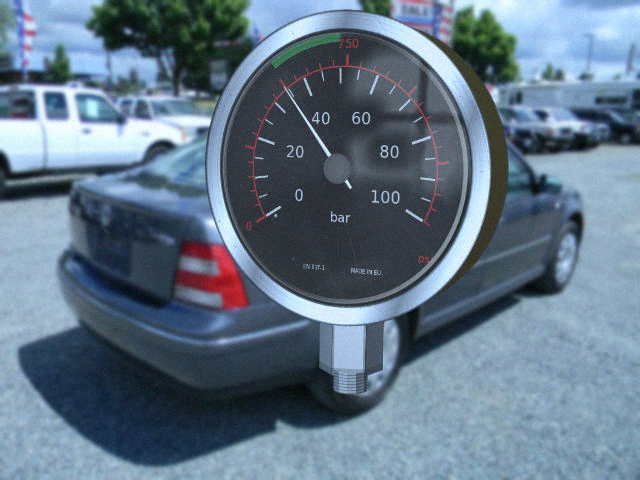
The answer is 35 bar
